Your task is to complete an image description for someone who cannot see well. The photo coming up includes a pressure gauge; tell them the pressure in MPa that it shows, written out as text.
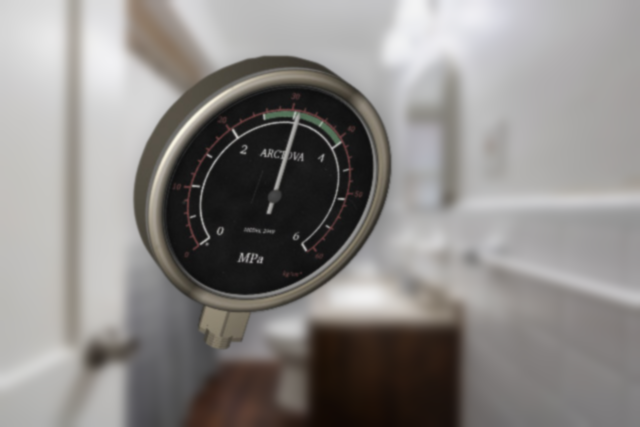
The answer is 3 MPa
